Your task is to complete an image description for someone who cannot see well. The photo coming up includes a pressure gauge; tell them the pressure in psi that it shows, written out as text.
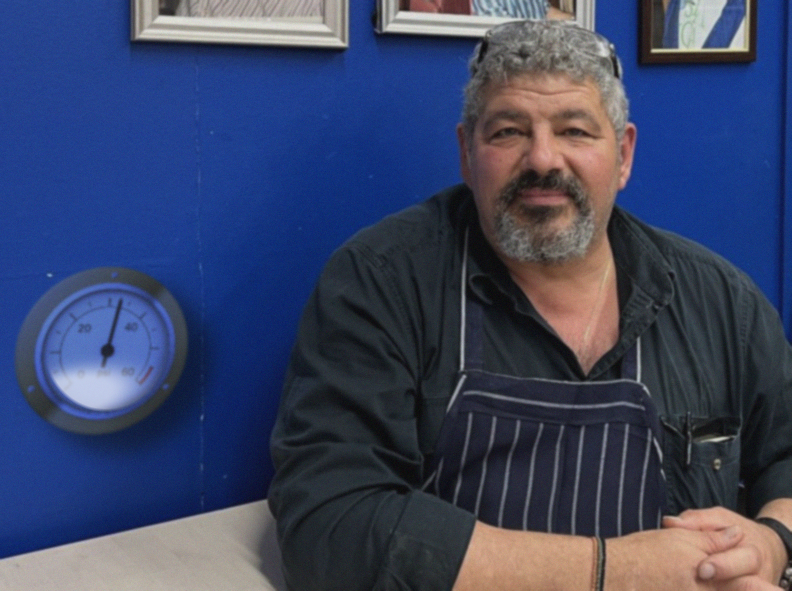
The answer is 32.5 psi
